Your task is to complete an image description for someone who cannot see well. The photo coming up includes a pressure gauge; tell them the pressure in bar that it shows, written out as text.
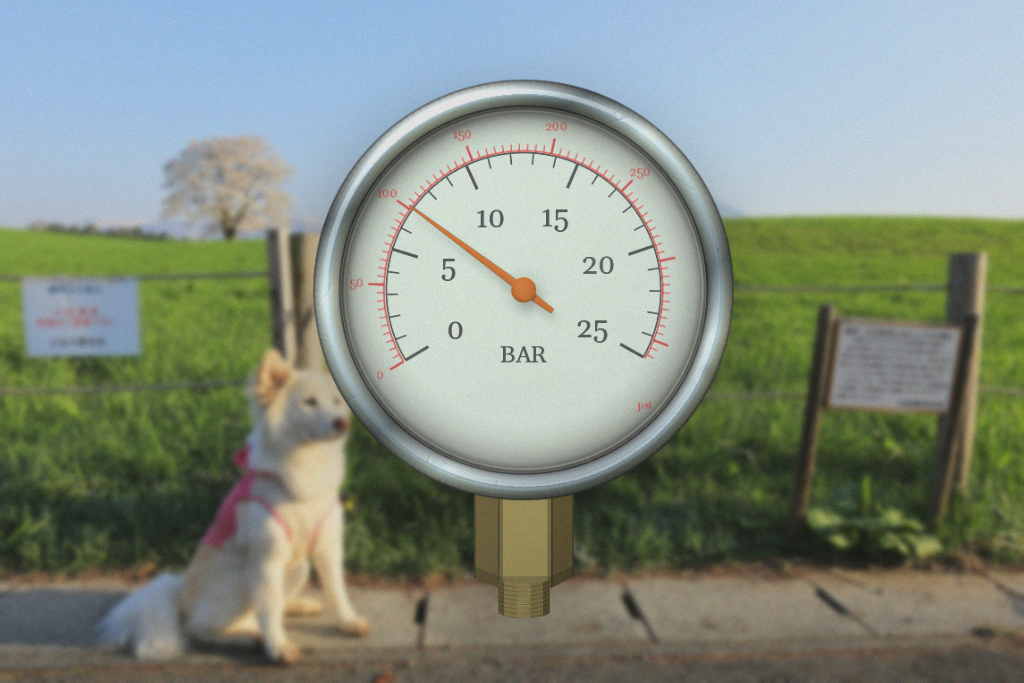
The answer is 7 bar
